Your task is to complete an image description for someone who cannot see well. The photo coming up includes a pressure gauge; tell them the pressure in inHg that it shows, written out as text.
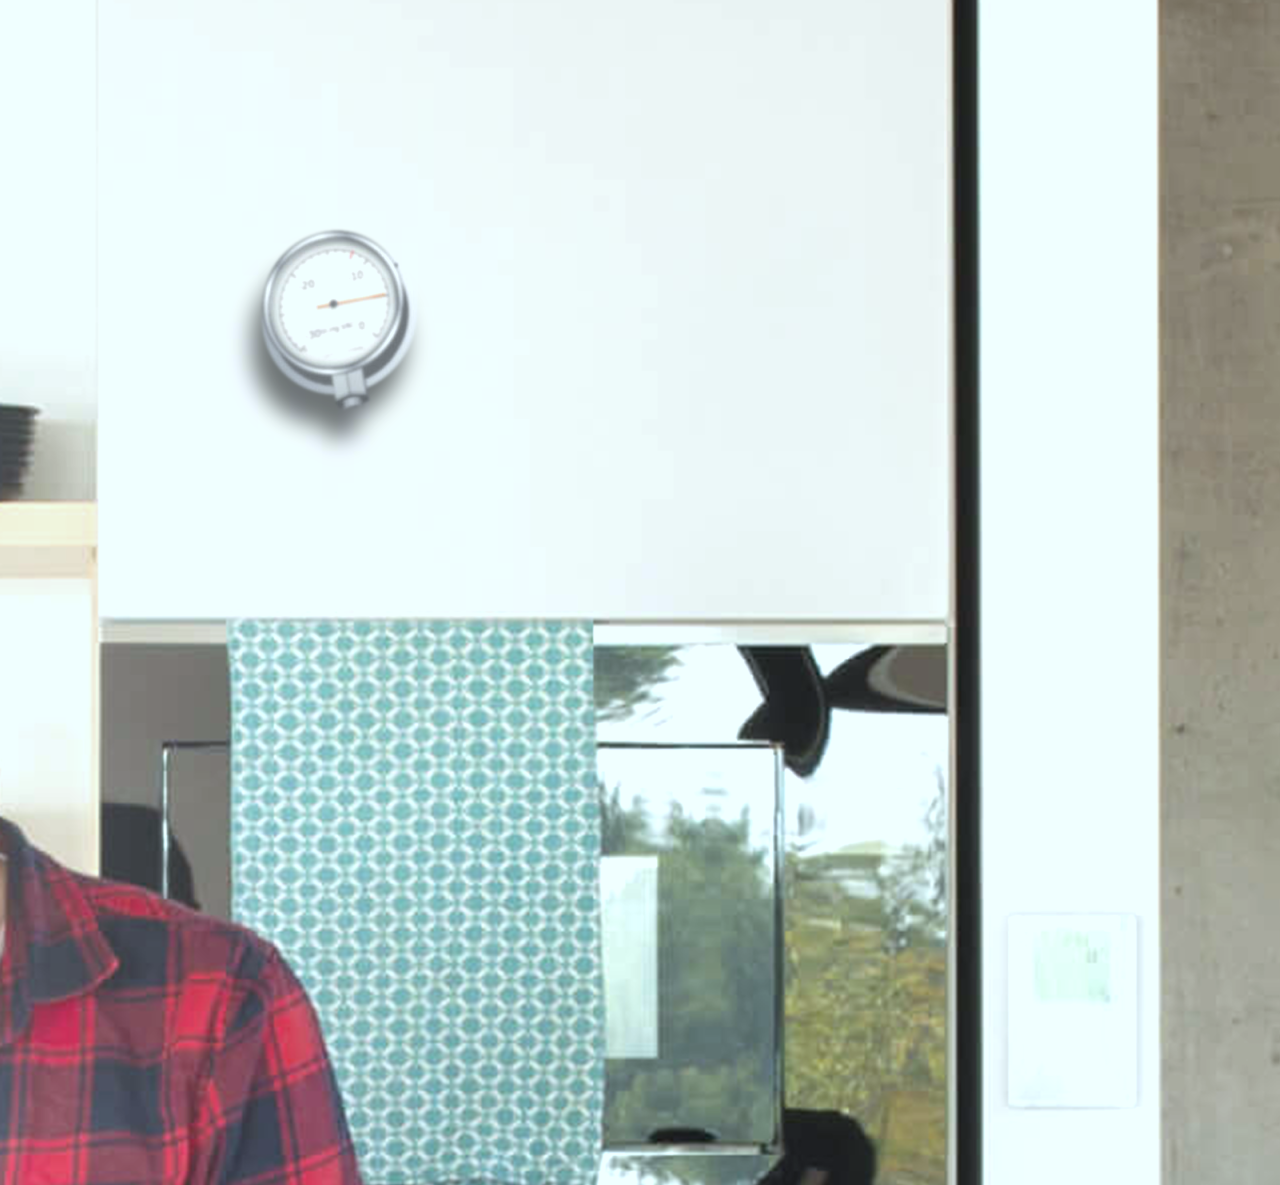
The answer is -5 inHg
